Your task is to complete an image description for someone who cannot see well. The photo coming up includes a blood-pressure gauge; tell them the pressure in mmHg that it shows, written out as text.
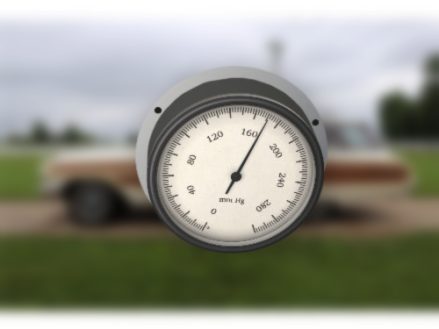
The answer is 170 mmHg
